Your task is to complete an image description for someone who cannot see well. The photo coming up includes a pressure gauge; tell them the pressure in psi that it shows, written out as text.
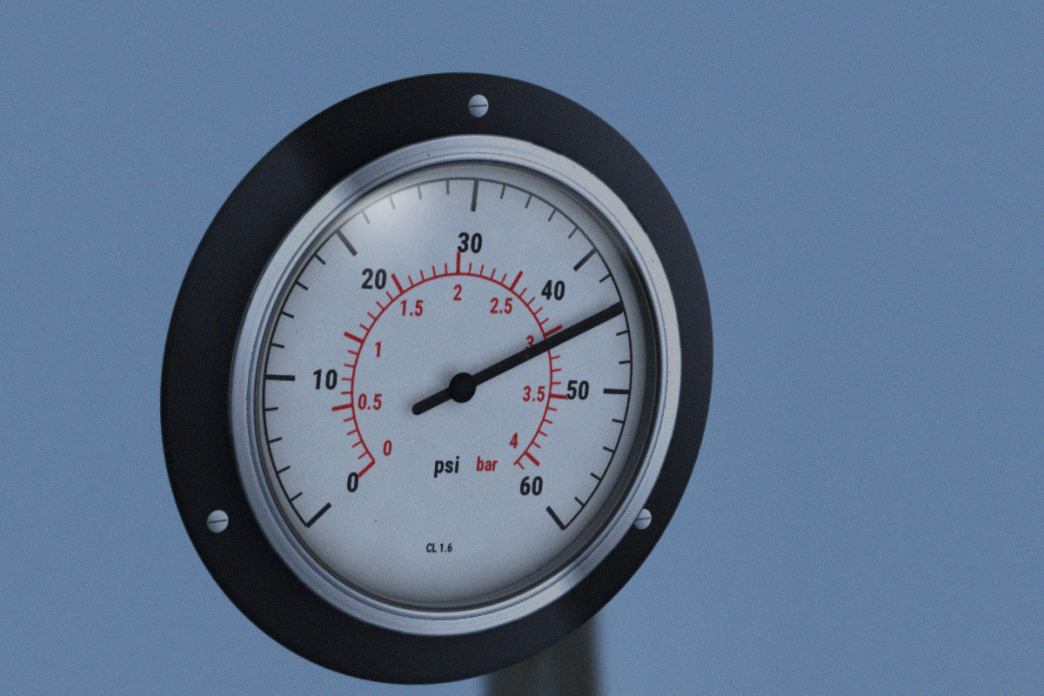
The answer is 44 psi
